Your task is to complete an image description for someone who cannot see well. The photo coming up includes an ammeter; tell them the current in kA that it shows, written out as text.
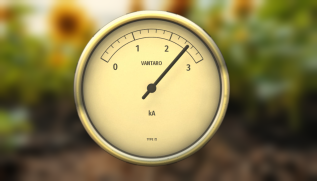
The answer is 2.5 kA
